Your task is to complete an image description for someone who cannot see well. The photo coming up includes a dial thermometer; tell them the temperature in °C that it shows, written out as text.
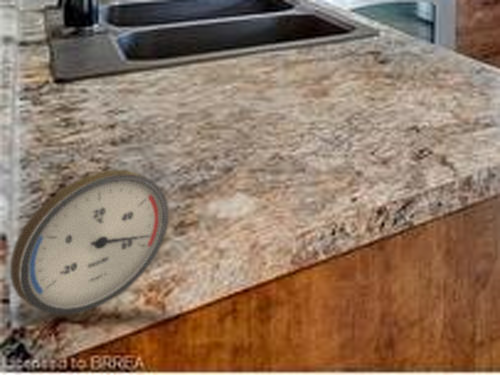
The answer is 56 °C
